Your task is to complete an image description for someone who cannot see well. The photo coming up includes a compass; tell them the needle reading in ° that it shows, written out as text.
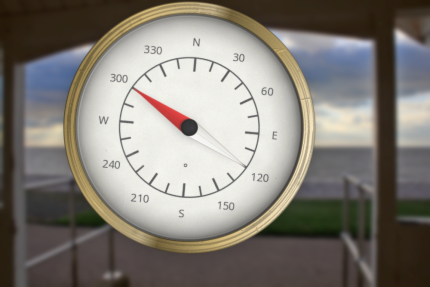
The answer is 300 °
